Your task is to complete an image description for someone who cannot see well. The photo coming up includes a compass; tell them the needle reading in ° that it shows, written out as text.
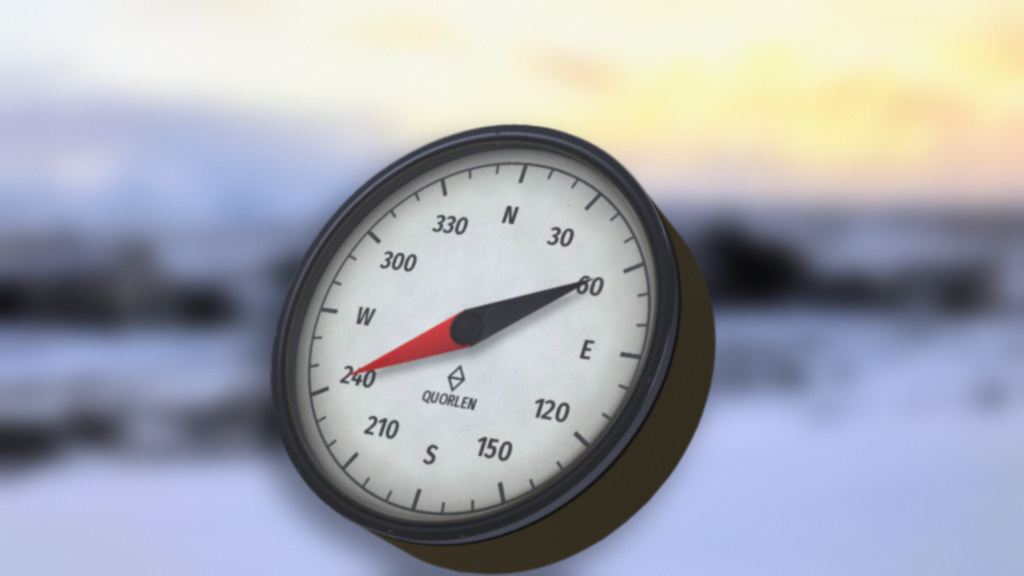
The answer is 240 °
